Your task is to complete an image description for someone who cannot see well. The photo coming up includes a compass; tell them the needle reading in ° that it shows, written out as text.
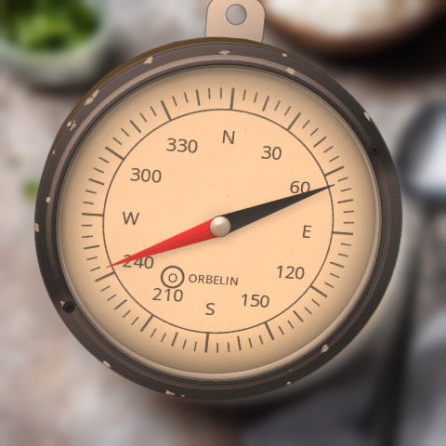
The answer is 245 °
